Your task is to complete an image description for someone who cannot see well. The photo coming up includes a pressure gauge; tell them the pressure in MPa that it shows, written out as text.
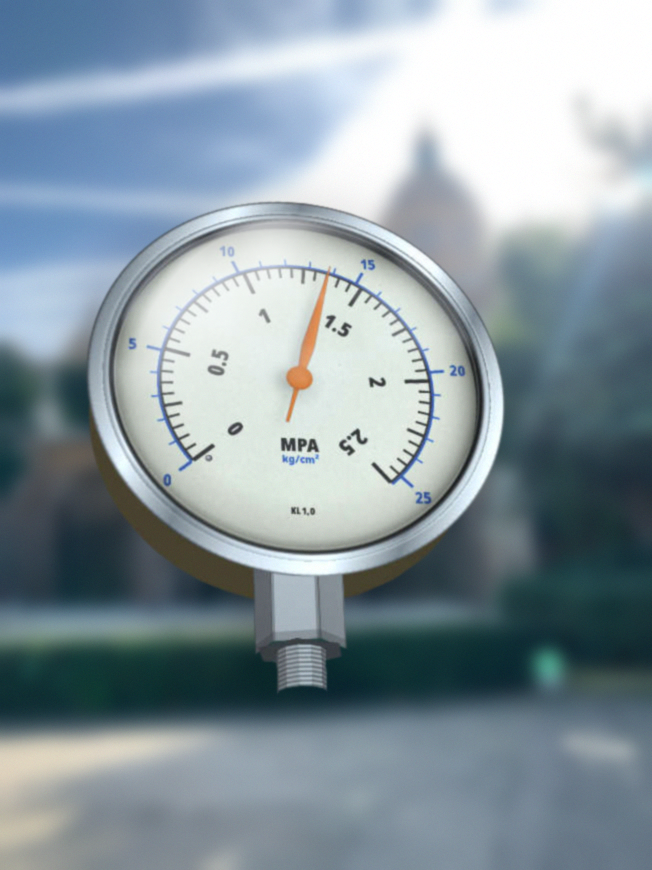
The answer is 1.35 MPa
